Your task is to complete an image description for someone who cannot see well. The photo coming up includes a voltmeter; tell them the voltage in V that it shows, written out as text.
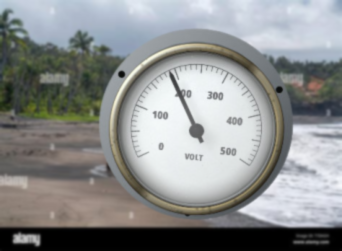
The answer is 190 V
